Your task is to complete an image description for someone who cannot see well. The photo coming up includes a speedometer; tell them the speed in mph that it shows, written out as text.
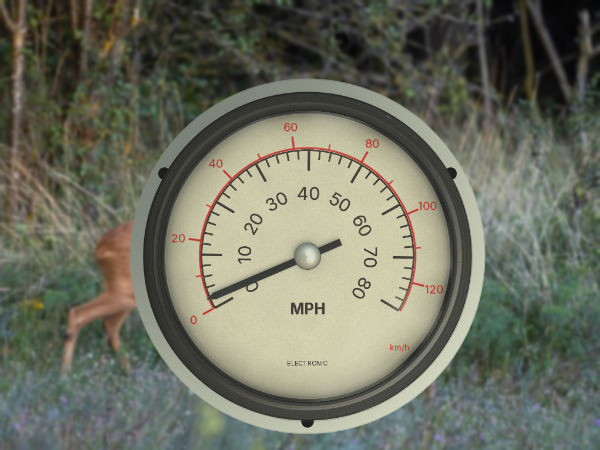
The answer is 2 mph
